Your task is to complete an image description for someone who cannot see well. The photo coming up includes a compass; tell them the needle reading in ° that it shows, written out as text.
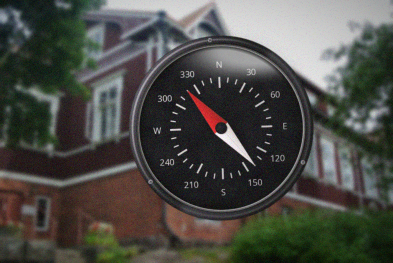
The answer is 320 °
